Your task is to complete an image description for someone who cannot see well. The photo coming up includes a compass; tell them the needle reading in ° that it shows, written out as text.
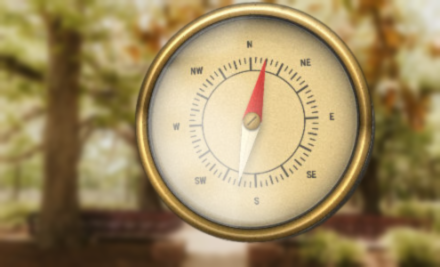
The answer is 15 °
